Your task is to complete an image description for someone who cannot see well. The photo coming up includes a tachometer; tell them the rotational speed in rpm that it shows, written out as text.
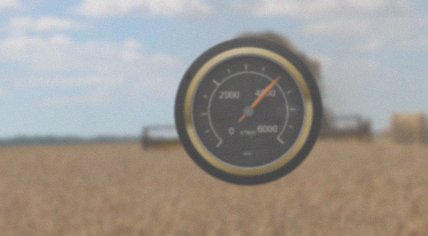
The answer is 4000 rpm
